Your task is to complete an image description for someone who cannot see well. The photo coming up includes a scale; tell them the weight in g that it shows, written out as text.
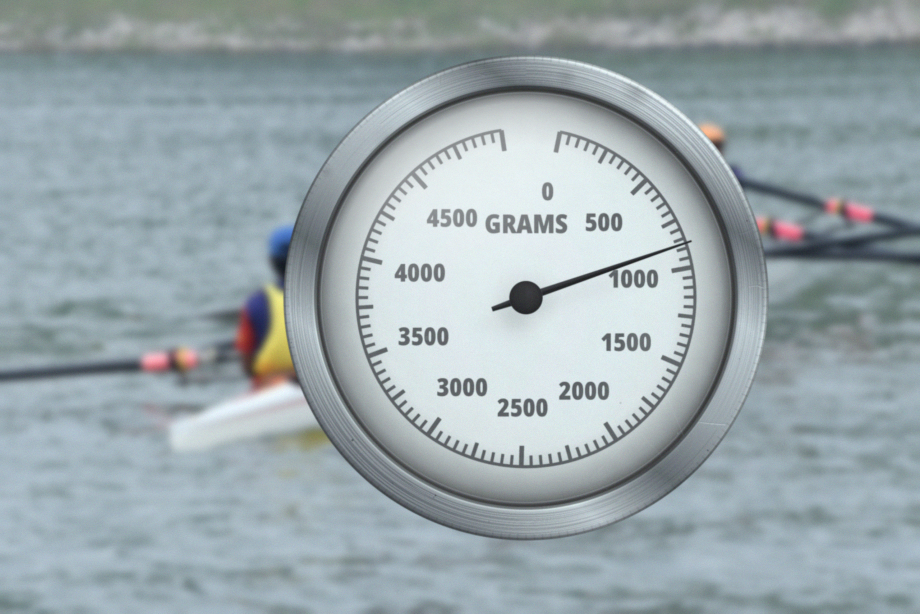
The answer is 875 g
